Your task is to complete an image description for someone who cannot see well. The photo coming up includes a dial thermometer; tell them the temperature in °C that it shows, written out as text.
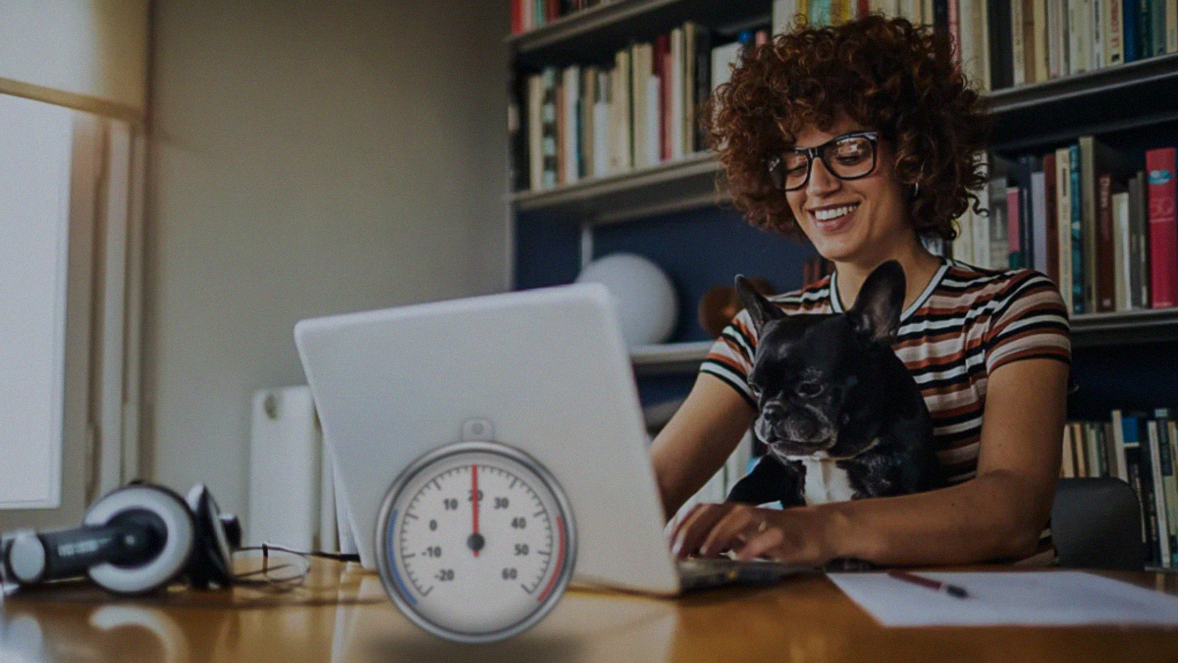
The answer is 20 °C
